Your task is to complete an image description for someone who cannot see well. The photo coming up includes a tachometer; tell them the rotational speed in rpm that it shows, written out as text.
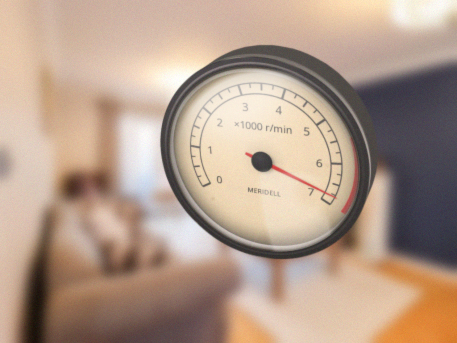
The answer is 6750 rpm
